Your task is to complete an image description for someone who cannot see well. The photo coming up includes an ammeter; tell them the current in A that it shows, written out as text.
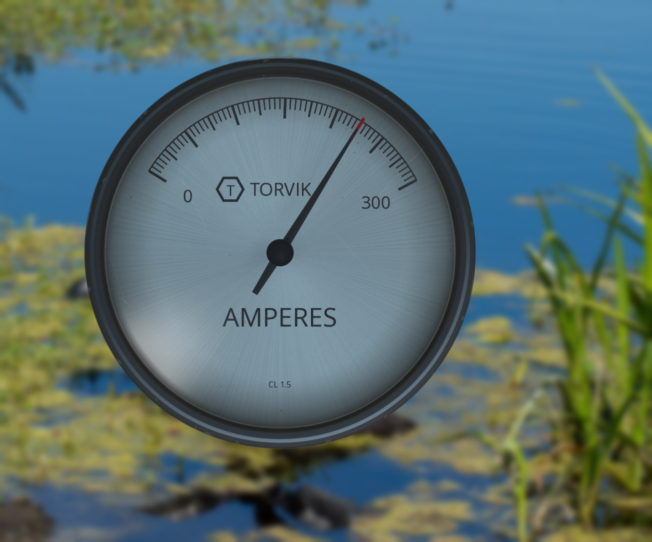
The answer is 225 A
